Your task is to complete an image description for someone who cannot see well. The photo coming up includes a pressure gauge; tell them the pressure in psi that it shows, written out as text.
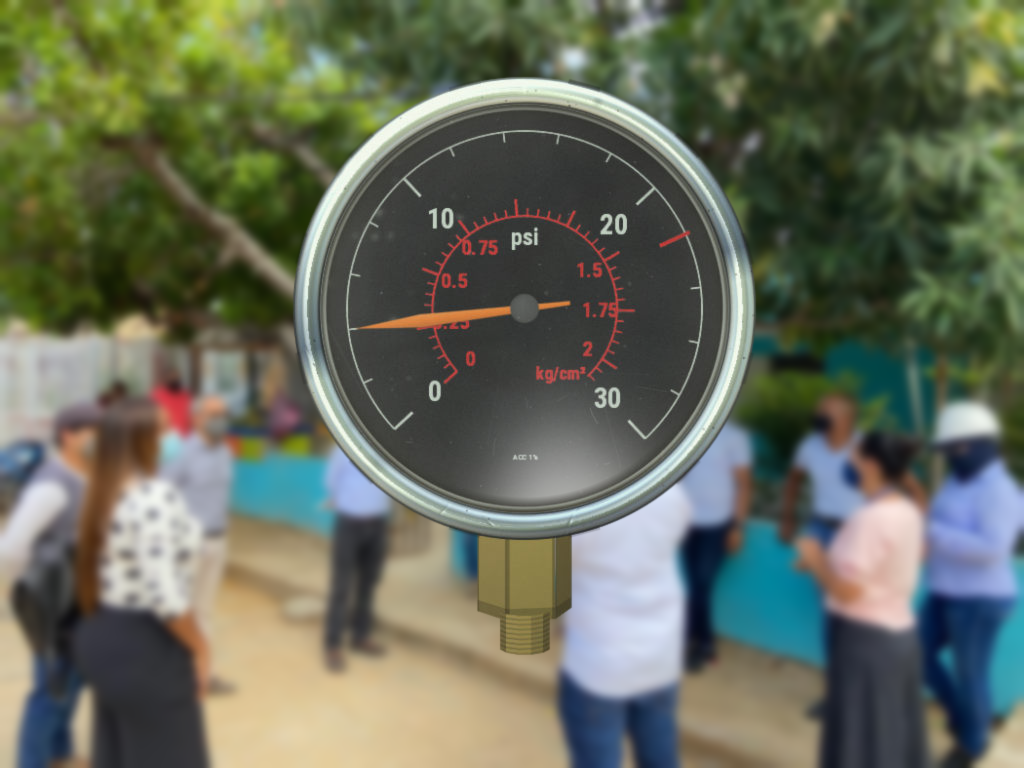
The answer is 4 psi
